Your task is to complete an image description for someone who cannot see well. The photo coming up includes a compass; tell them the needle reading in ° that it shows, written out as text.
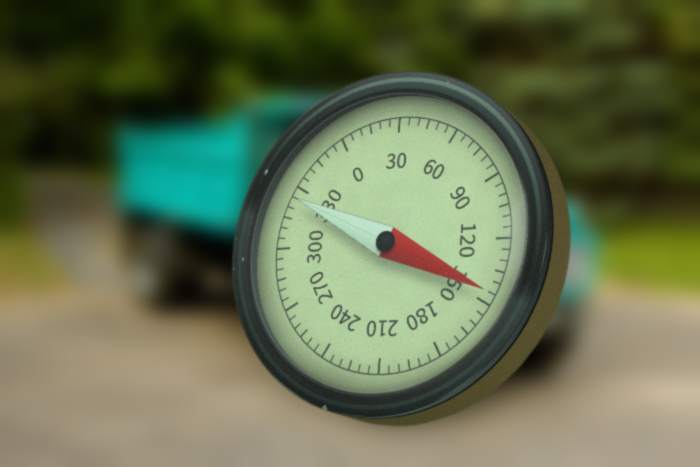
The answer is 145 °
